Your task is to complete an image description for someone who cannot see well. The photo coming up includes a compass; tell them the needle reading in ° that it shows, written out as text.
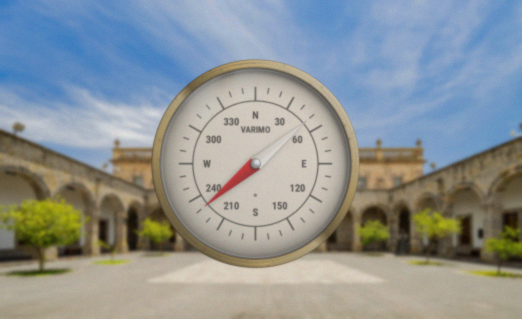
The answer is 230 °
